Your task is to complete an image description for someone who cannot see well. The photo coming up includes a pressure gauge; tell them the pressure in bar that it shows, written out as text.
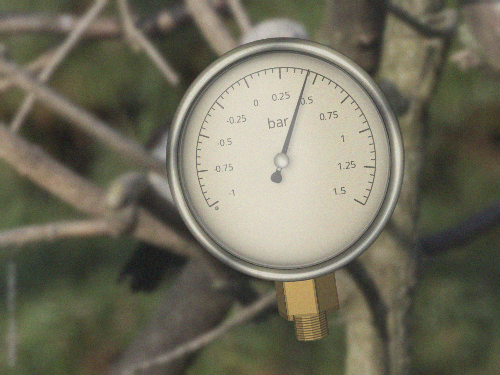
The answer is 0.45 bar
